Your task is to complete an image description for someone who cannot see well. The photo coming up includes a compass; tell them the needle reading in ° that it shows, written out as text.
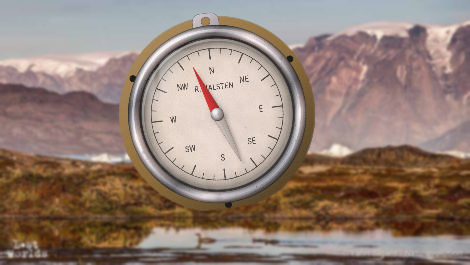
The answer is 340 °
